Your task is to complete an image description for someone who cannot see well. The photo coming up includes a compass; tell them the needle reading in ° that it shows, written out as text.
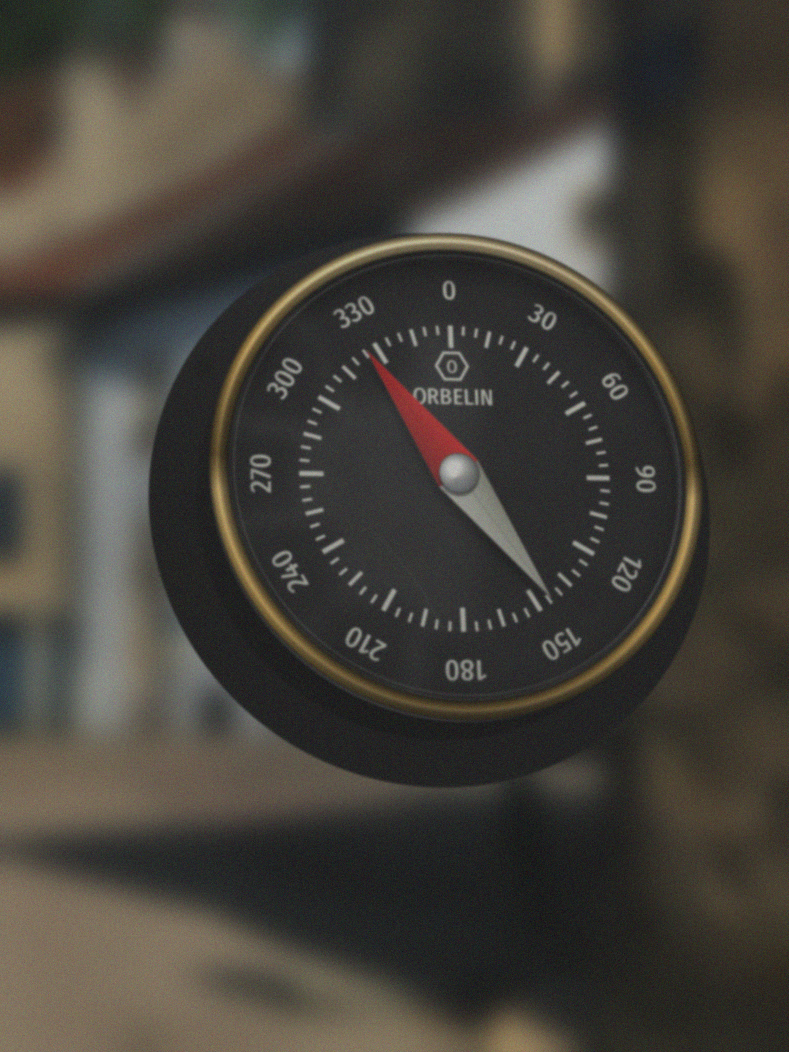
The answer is 325 °
